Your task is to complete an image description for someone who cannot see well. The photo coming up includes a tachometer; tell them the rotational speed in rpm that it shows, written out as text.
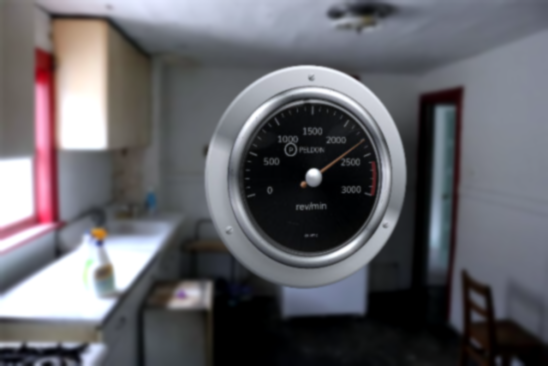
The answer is 2300 rpm
